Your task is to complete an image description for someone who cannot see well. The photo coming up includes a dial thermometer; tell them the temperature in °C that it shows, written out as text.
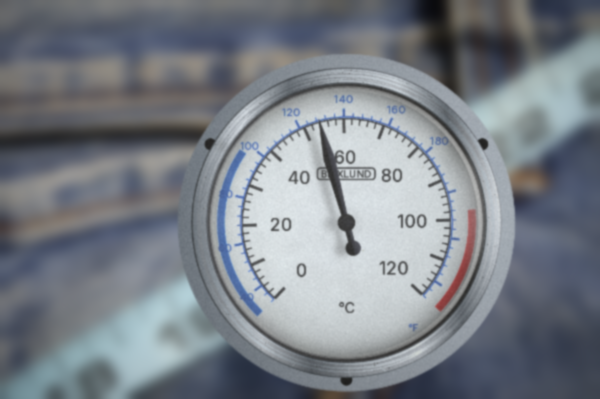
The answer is 54 °C
